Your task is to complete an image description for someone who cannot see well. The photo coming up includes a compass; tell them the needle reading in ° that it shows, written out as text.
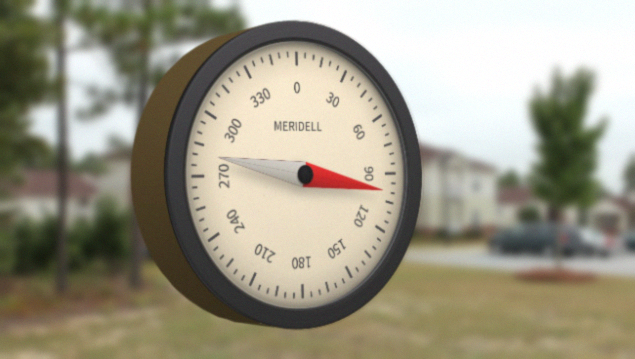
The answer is 100 °
